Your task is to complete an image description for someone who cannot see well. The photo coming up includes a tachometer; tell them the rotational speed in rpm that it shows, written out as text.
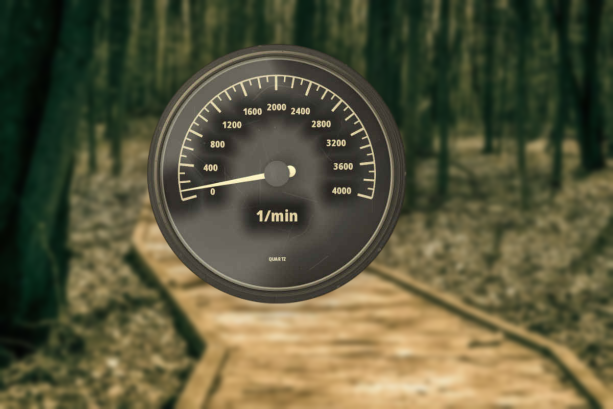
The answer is 100 rpm
